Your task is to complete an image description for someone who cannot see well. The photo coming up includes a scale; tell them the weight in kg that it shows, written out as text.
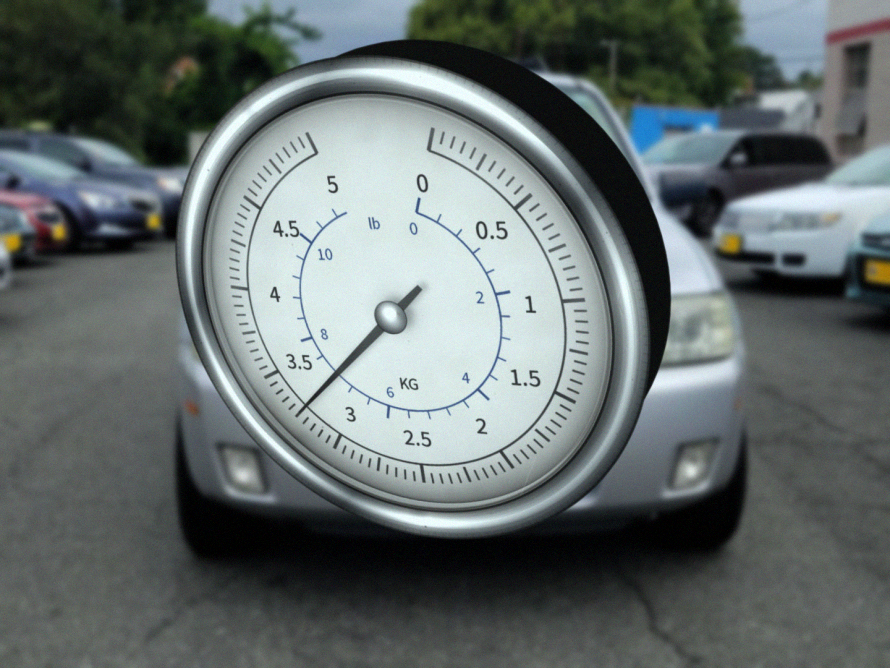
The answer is 3.25 kg
